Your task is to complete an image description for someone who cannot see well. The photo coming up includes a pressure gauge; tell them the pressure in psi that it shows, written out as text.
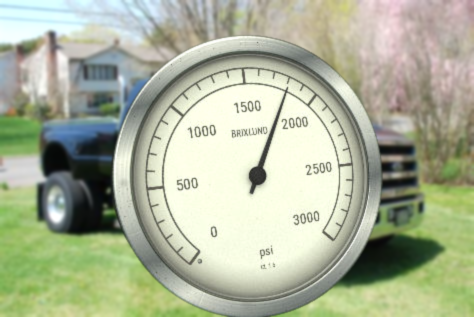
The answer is 1800 psi
